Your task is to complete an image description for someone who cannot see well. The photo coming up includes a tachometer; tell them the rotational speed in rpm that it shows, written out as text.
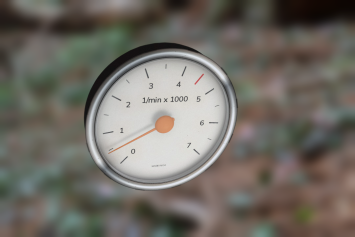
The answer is 500 rpm
